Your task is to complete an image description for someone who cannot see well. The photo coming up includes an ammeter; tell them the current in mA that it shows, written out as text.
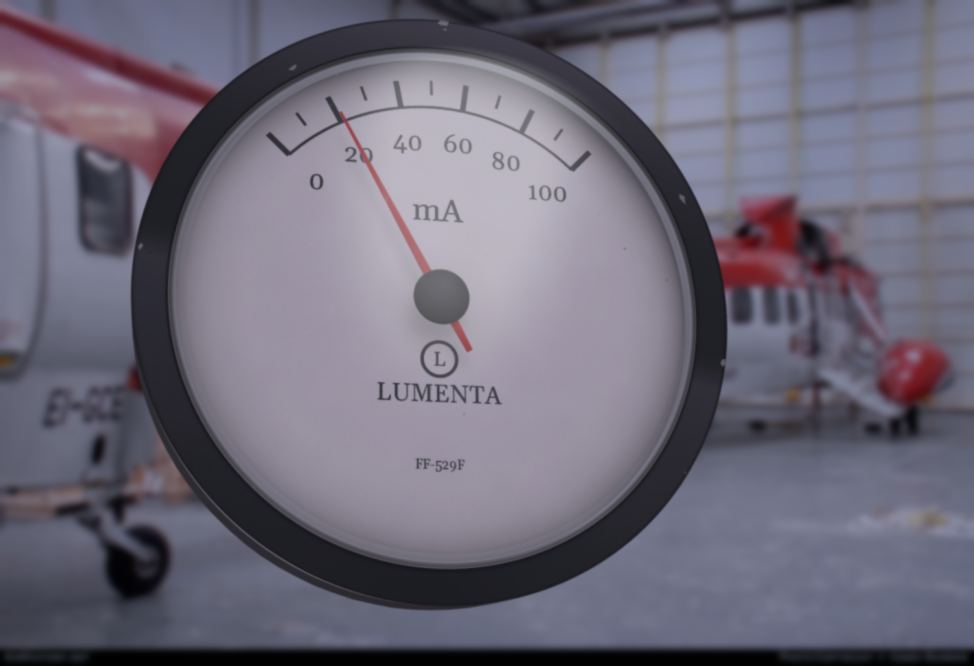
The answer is 20 mA
